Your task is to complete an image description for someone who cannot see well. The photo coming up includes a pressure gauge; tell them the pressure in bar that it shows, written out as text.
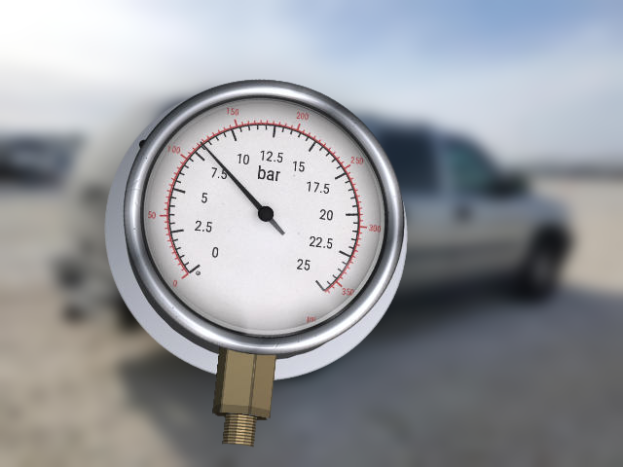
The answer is 8 bar
